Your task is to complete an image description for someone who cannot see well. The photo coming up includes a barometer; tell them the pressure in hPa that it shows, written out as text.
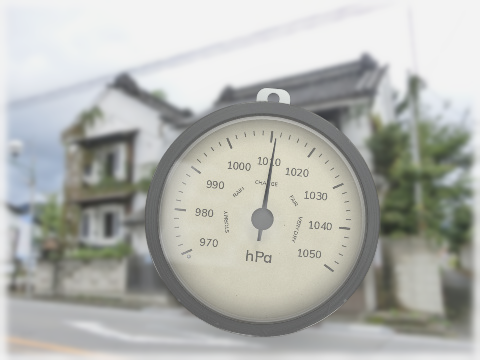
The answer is 1011 hPa
